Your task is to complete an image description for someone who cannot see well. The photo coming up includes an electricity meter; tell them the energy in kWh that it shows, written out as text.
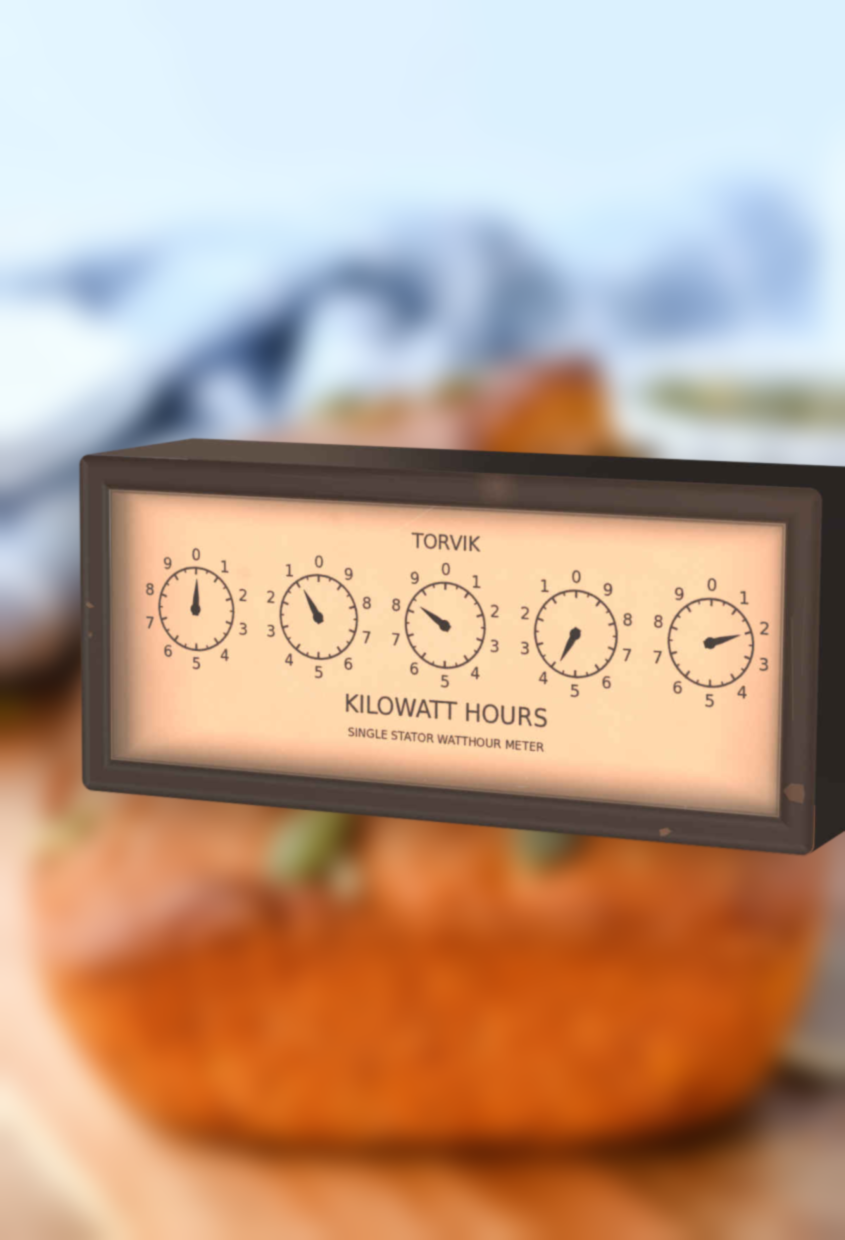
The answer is 842 kWh
